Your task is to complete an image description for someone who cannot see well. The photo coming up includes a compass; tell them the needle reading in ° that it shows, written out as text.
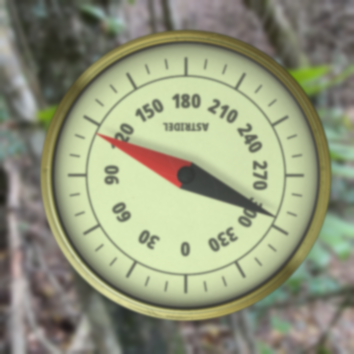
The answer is 115 °
